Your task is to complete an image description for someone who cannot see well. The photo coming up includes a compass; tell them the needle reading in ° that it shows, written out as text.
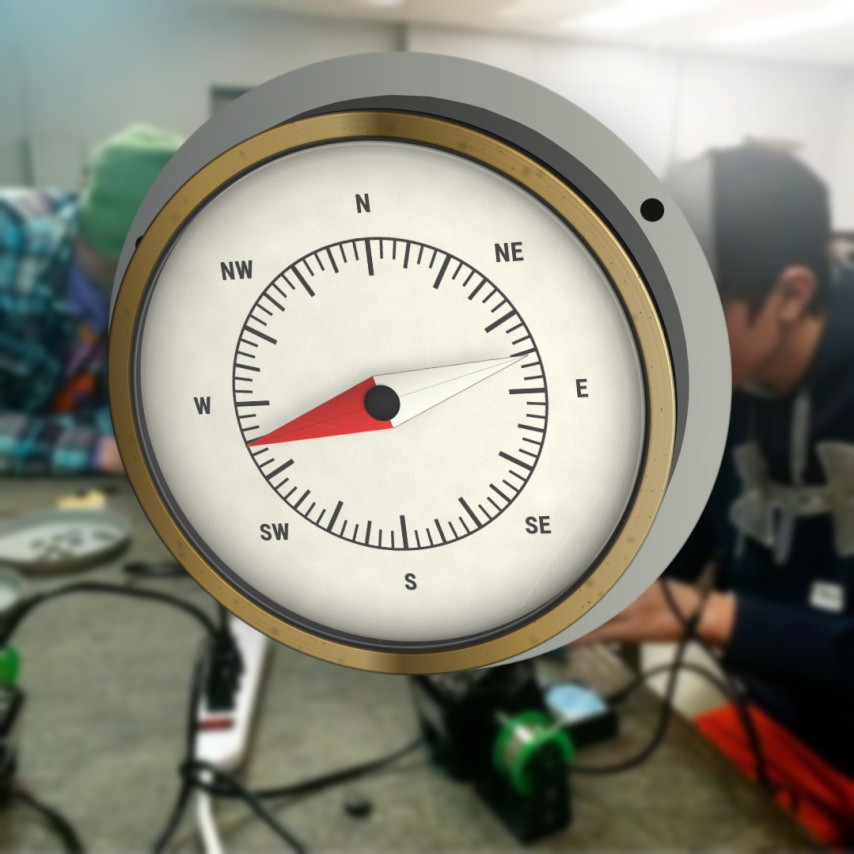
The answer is 255 °
